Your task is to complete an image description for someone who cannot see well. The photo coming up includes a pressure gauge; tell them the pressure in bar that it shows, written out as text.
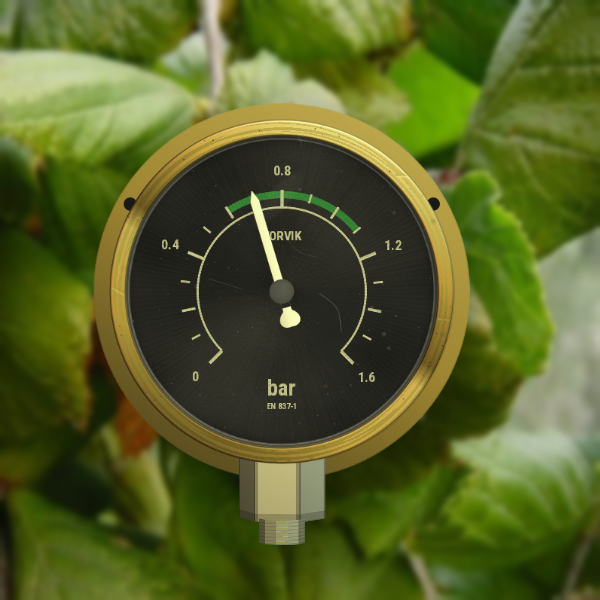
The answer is 0.7 bar
